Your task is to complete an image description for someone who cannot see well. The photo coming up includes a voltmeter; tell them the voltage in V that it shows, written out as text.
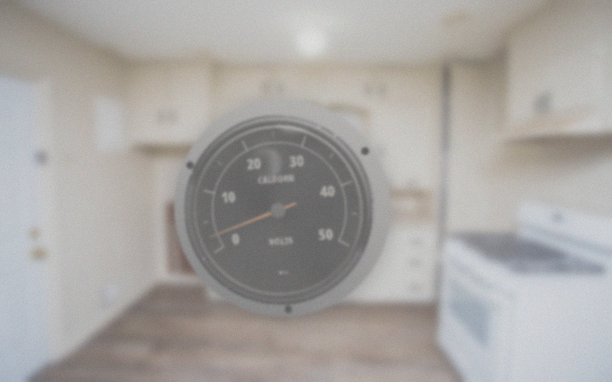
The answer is 2.5 V
